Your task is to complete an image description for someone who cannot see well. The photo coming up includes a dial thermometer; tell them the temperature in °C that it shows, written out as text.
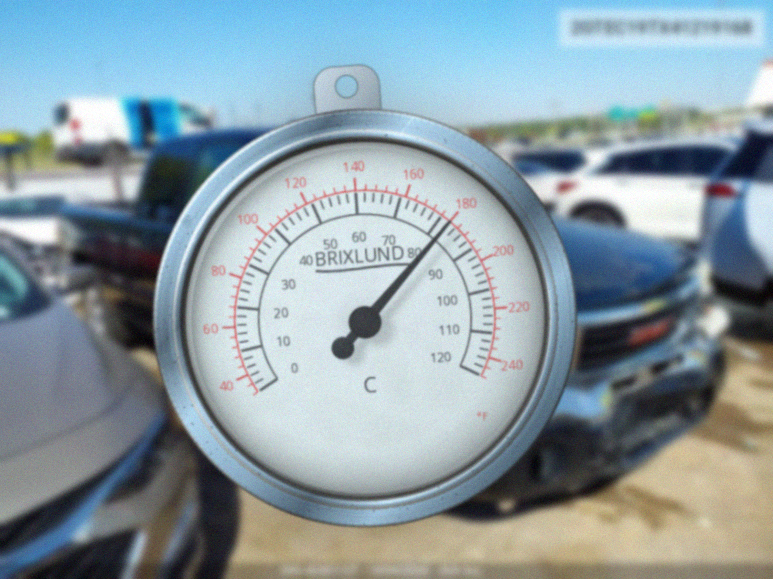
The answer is 82 °C
